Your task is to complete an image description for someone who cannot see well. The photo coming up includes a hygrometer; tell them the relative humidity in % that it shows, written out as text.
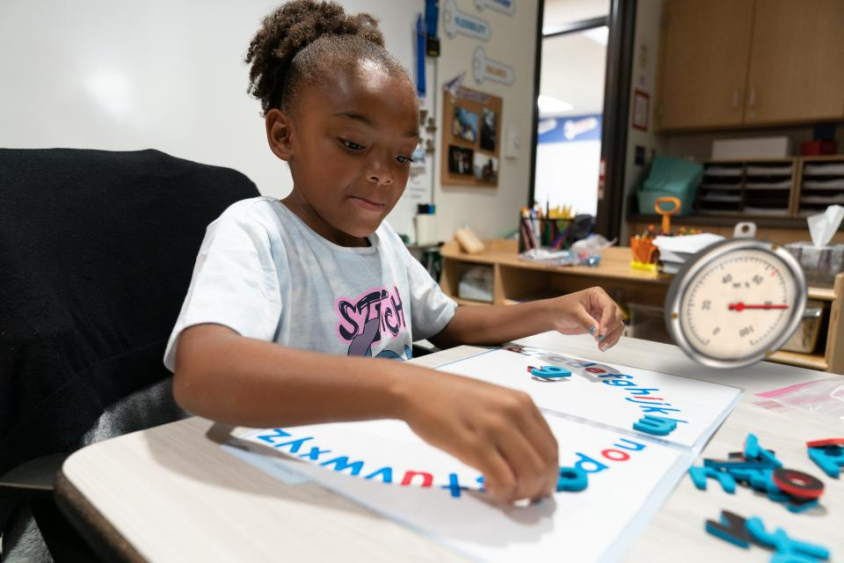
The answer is 80 %
